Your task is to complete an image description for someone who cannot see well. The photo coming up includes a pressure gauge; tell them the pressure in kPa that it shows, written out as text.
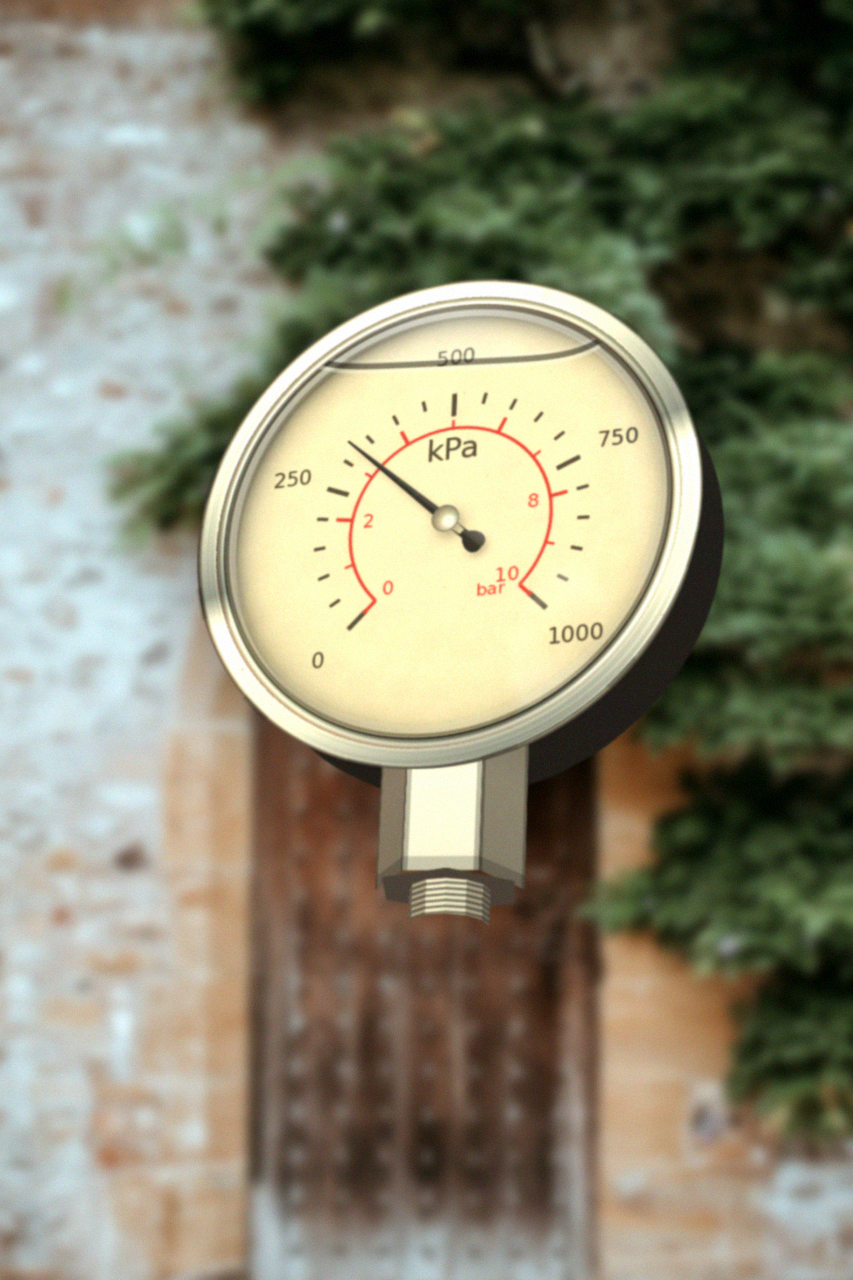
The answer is 325 kPa
